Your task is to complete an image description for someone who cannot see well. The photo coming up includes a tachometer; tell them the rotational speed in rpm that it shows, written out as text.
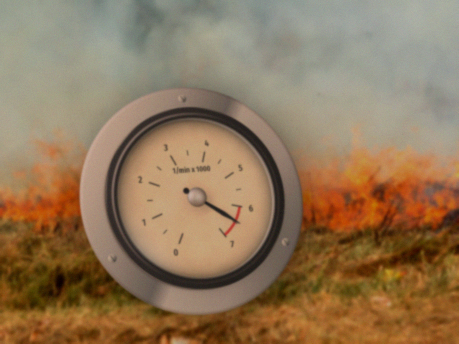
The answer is 6500 rpm
